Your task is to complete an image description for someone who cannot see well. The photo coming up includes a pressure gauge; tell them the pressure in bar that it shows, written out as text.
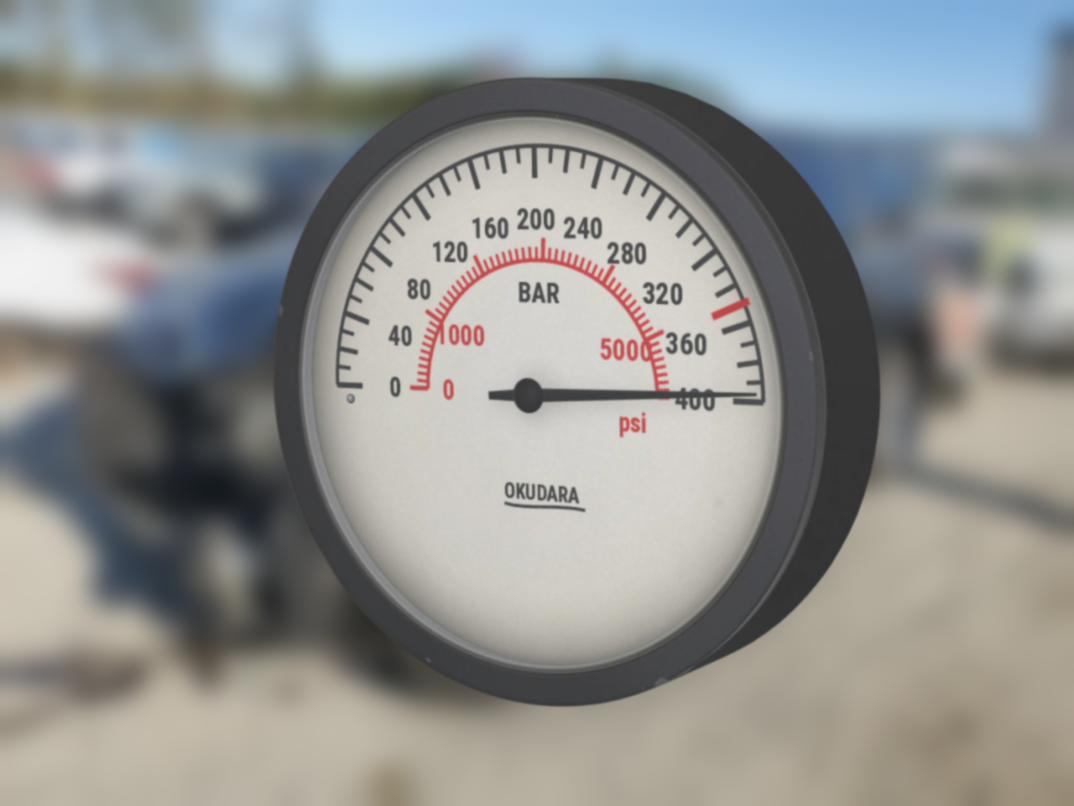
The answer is 395 bar
